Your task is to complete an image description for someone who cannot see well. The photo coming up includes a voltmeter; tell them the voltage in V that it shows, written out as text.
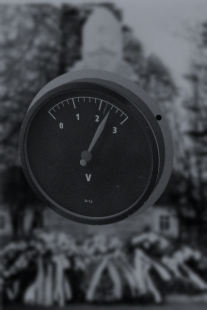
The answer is 2.4 V
